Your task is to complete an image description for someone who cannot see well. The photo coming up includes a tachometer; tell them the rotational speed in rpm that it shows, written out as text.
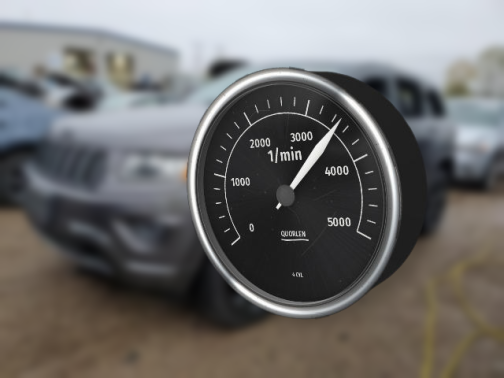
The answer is 3500 rpm
